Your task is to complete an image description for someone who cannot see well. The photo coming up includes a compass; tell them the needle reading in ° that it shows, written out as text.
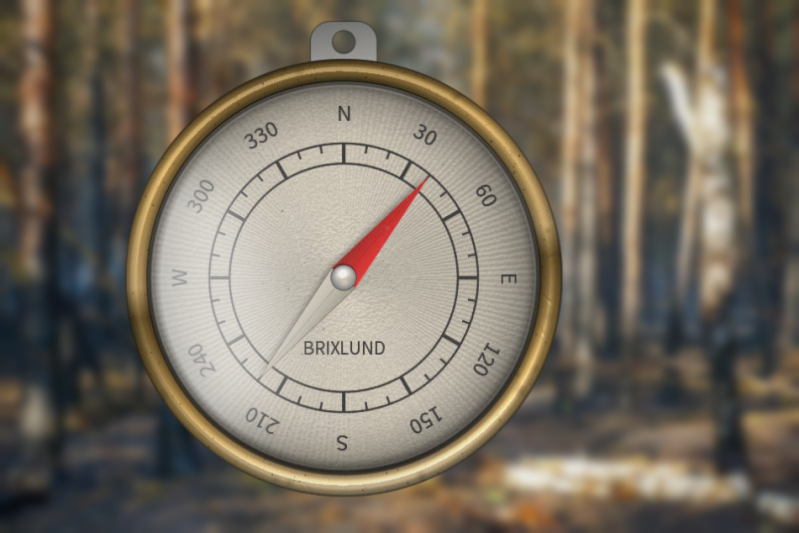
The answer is 40 °
